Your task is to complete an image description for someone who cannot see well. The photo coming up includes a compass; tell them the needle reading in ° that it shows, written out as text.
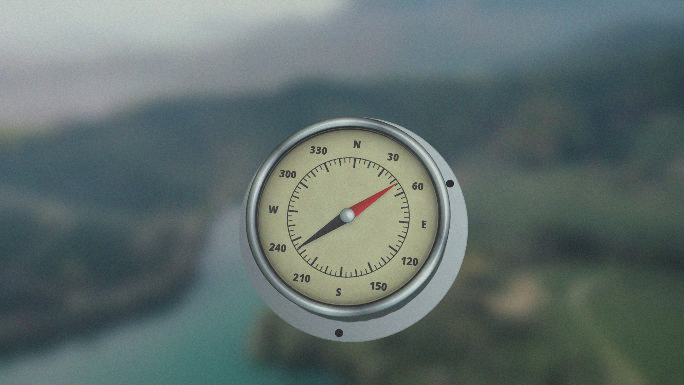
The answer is 50 °
